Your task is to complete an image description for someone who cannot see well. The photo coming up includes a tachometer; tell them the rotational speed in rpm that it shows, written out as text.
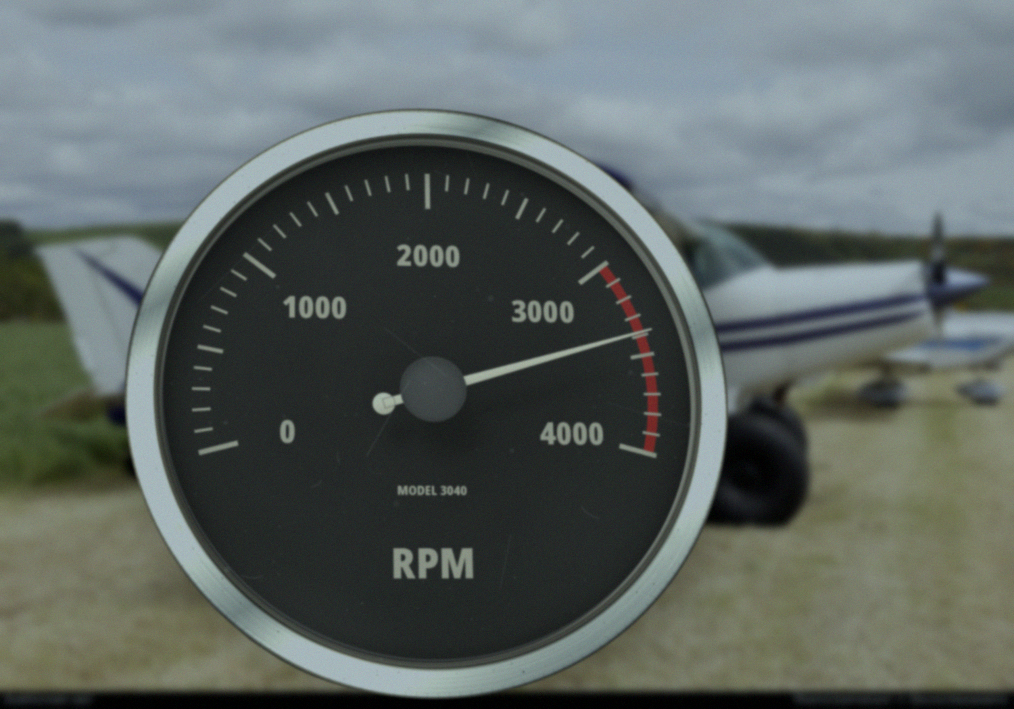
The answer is 3400 rpm
